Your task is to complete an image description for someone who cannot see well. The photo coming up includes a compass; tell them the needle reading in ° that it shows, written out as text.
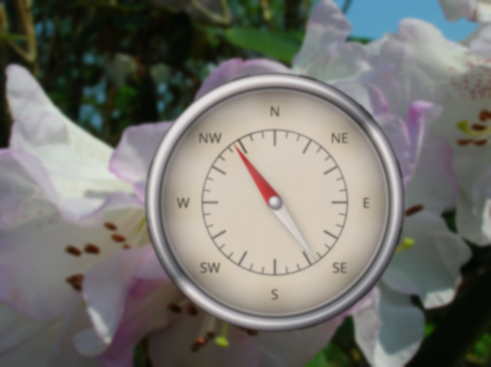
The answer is 325 °
